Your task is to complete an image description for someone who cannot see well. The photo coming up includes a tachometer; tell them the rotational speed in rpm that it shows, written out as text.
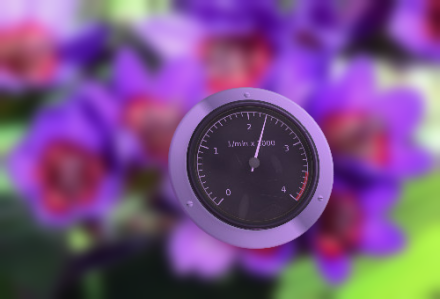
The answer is 2300 rpm
